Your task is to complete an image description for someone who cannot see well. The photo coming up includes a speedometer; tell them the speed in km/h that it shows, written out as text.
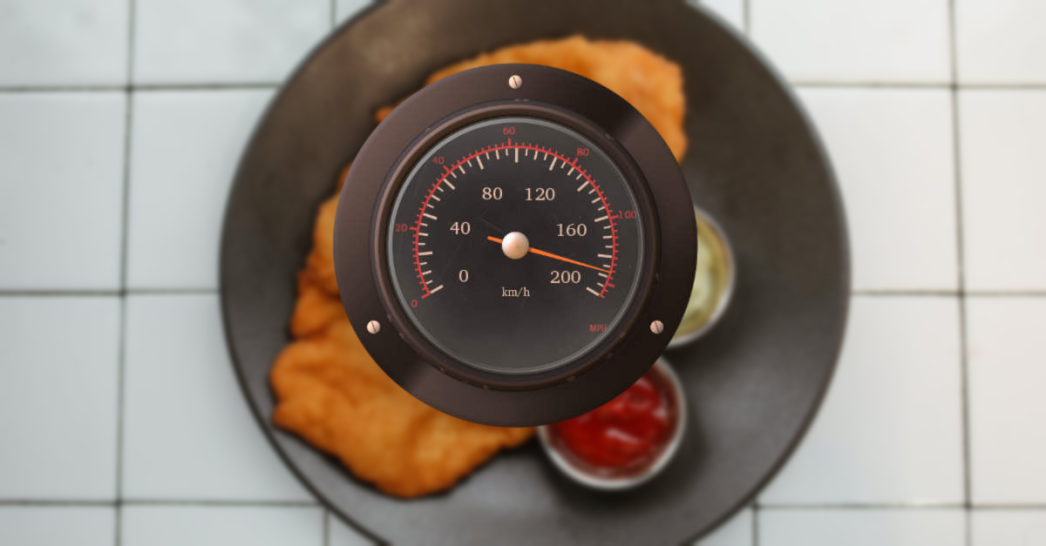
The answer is 187.5 km/h
